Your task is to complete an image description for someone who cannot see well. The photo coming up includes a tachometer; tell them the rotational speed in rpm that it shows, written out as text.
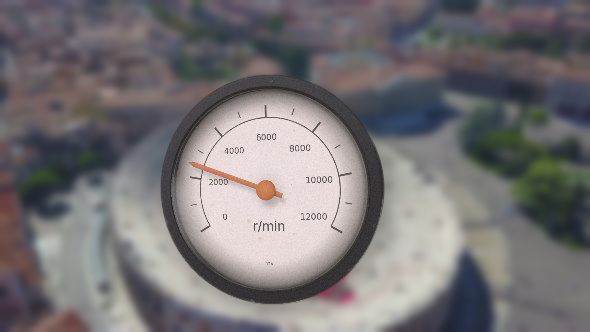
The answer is 2500 rpm
